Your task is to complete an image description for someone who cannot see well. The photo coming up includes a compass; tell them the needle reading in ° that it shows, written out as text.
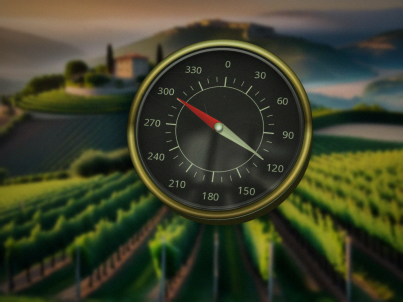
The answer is 300 °
